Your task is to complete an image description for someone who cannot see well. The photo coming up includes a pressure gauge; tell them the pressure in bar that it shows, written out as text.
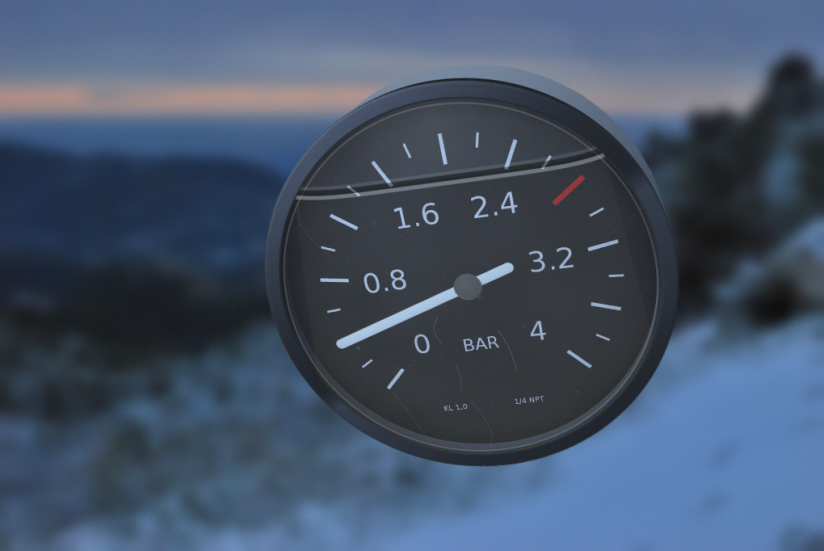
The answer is 0.4 bar
